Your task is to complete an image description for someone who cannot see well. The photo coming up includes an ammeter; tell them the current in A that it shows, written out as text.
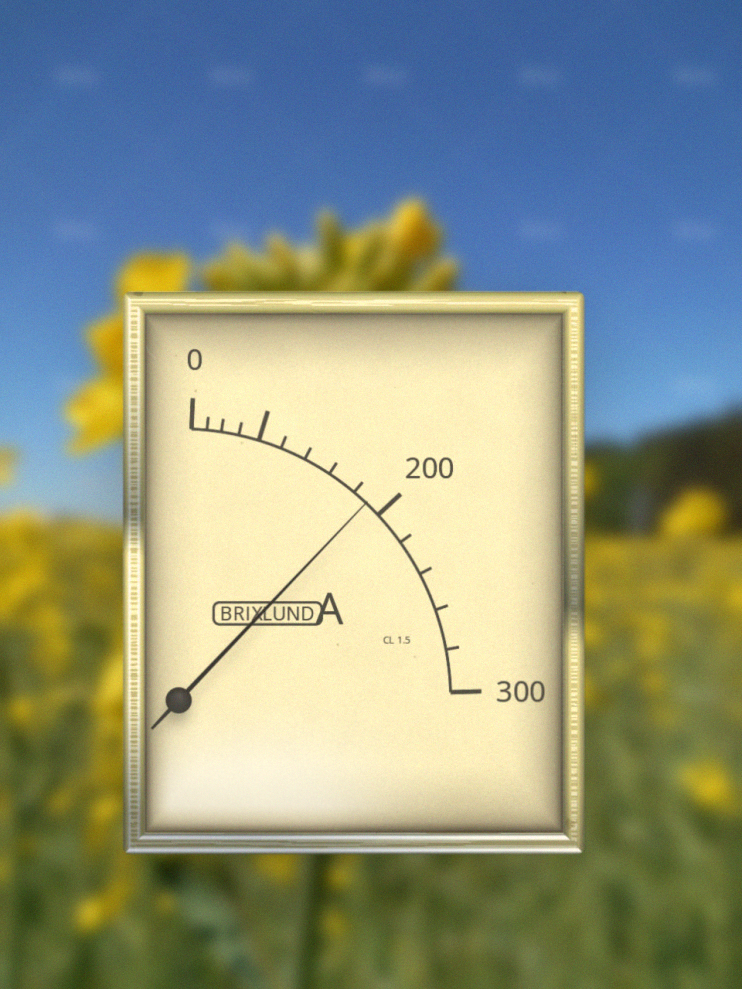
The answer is 190 A
